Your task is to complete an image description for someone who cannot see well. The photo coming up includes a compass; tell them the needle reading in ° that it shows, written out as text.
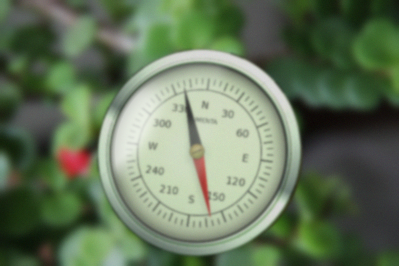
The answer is 160 °
